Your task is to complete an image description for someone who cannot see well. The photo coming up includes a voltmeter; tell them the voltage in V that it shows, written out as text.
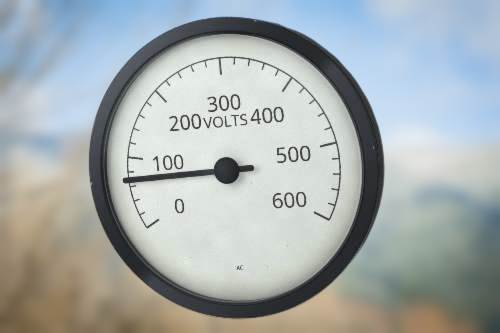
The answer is 70 V
